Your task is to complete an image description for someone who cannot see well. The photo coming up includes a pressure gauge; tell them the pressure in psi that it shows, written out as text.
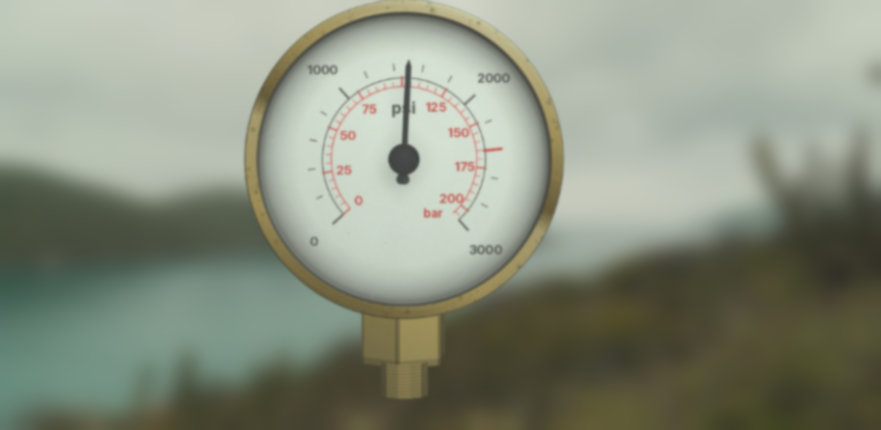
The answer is 1500 psi
